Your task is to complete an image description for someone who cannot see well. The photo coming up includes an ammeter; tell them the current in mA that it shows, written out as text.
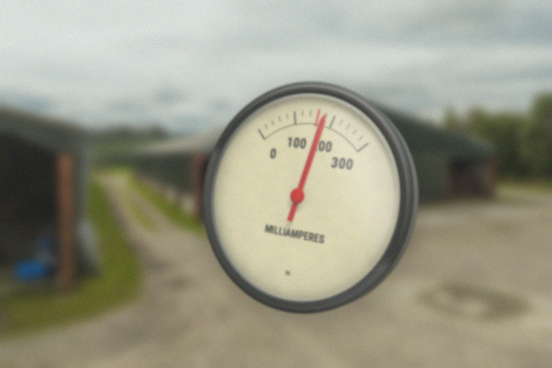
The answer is 180 mA
